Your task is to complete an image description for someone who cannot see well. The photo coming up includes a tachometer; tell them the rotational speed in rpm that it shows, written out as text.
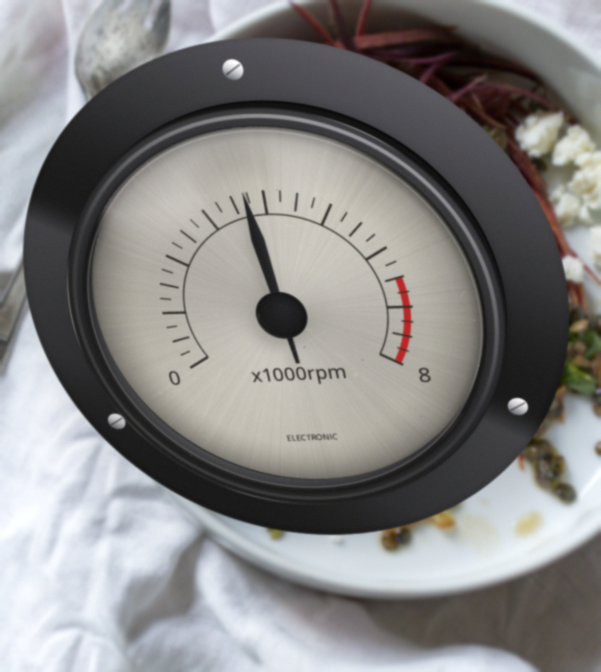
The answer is 3750 rpm
